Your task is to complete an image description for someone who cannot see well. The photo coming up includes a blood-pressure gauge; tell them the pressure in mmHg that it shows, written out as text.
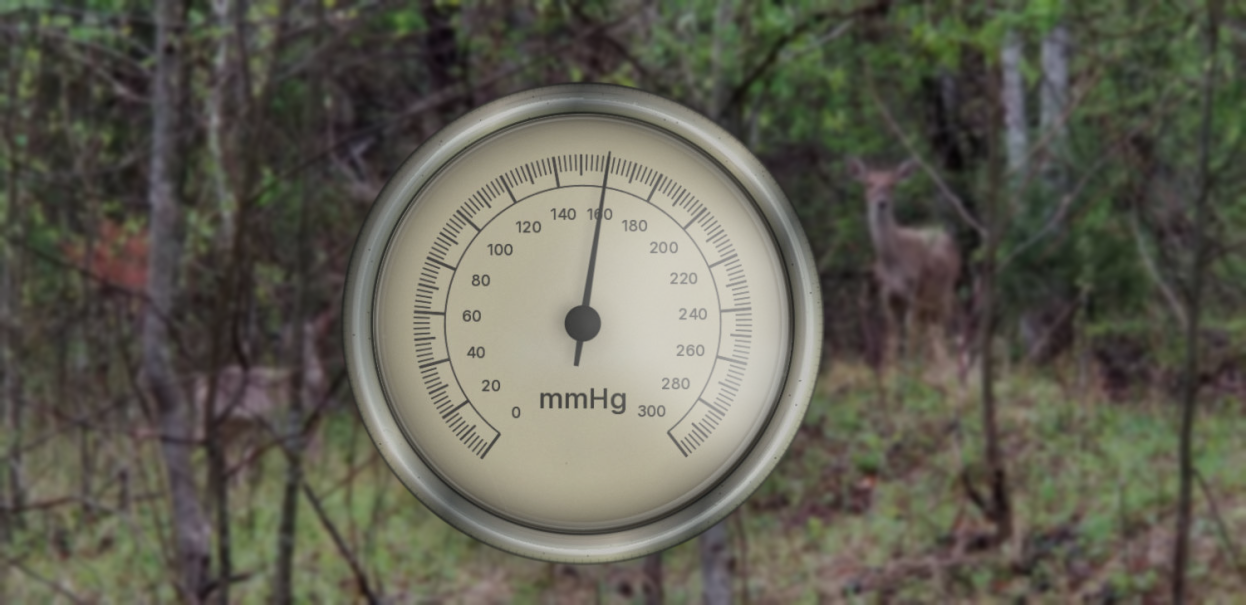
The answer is 160 mmHg
